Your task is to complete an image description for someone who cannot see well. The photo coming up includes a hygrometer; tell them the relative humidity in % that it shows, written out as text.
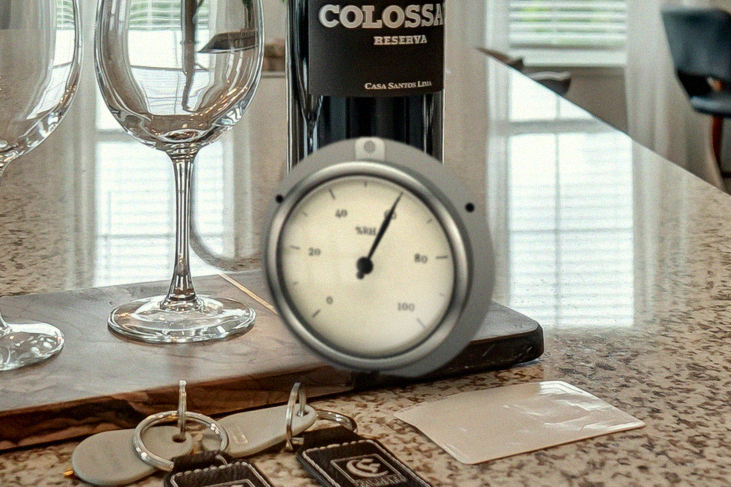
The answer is 60 %
